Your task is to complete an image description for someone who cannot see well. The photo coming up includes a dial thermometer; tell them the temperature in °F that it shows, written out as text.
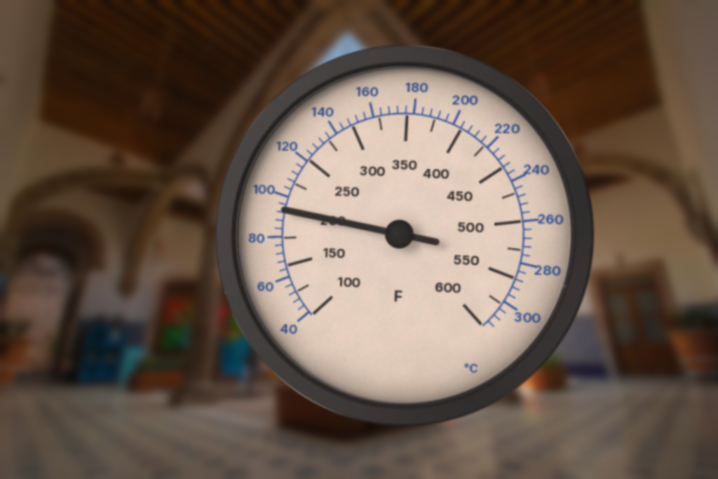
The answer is 200 °F
